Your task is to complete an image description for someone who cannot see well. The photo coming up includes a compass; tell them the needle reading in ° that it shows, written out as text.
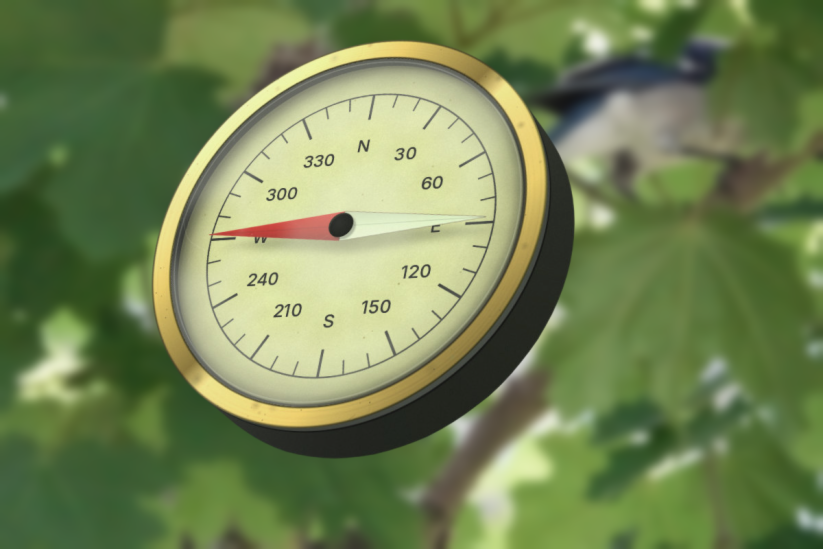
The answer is 270 °
